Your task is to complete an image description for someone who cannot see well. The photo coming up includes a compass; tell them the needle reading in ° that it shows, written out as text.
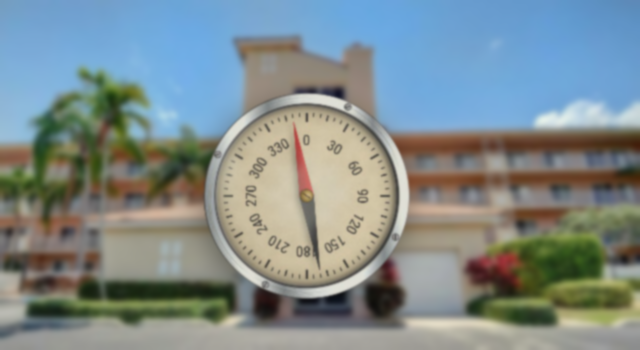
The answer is 350 °
